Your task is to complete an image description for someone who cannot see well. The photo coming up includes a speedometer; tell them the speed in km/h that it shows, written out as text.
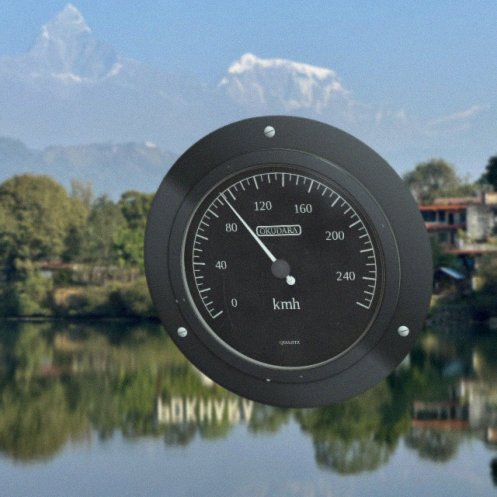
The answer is 95 km/h
